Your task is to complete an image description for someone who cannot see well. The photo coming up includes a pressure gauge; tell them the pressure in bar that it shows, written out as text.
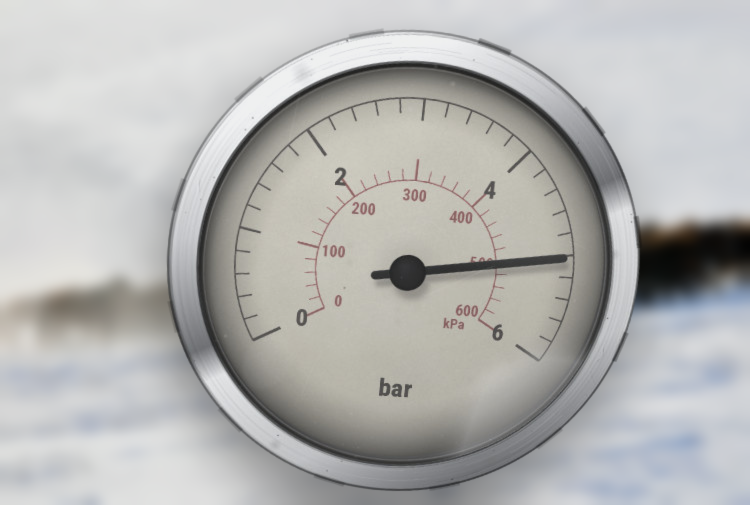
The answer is 5 bar
